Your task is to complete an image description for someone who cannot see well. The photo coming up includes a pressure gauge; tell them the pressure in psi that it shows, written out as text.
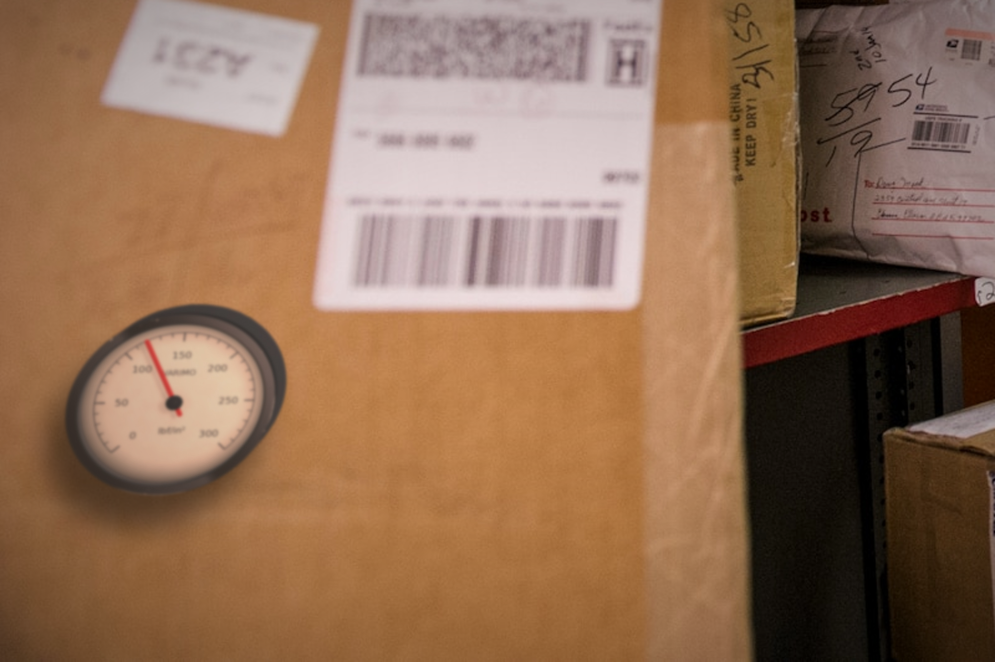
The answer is 120 psi
